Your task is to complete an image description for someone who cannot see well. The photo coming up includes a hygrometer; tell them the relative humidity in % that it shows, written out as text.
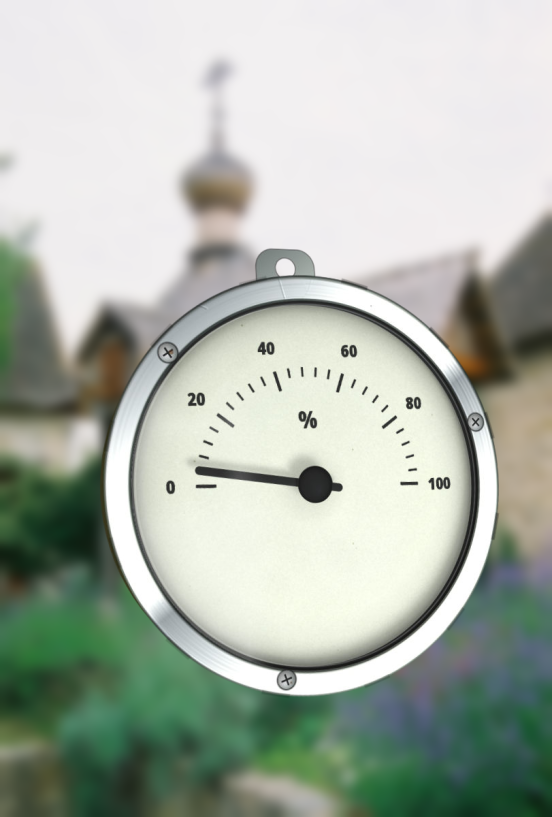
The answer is 4 %
